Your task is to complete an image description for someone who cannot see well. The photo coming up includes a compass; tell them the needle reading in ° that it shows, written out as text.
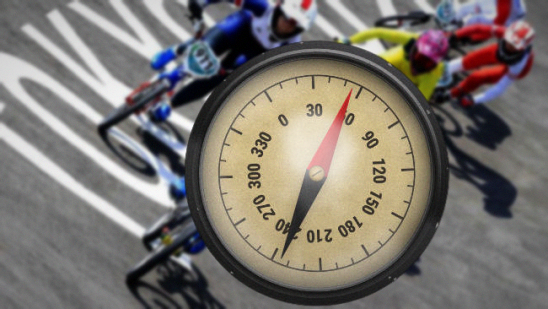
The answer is 55 °
